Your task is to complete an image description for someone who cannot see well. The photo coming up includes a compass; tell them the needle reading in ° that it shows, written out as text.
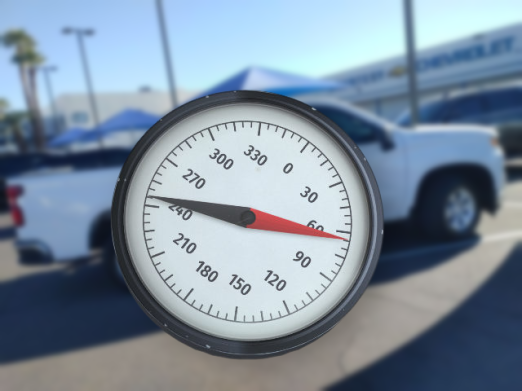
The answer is 65 °
